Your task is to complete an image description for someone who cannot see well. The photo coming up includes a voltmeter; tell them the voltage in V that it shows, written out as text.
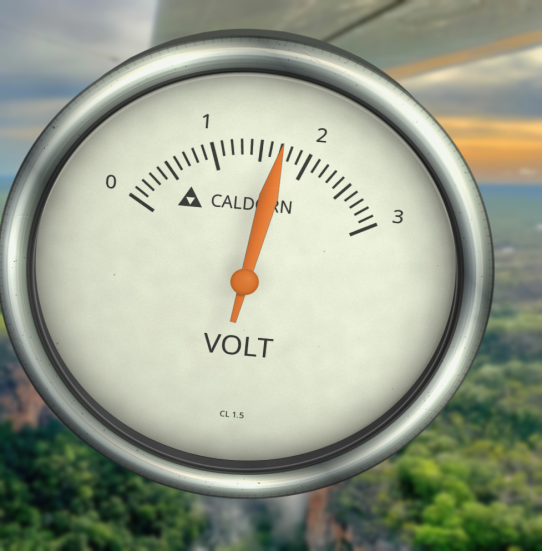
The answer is 1.7 V
